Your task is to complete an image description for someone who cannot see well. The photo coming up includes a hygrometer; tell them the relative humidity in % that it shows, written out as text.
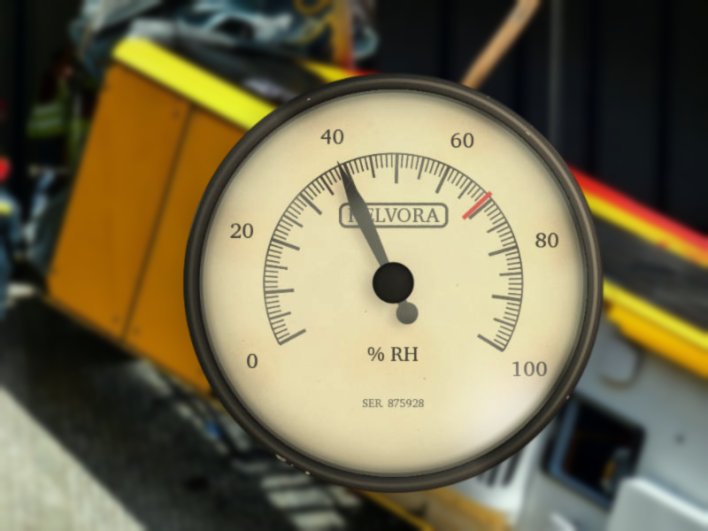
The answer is 39 %
